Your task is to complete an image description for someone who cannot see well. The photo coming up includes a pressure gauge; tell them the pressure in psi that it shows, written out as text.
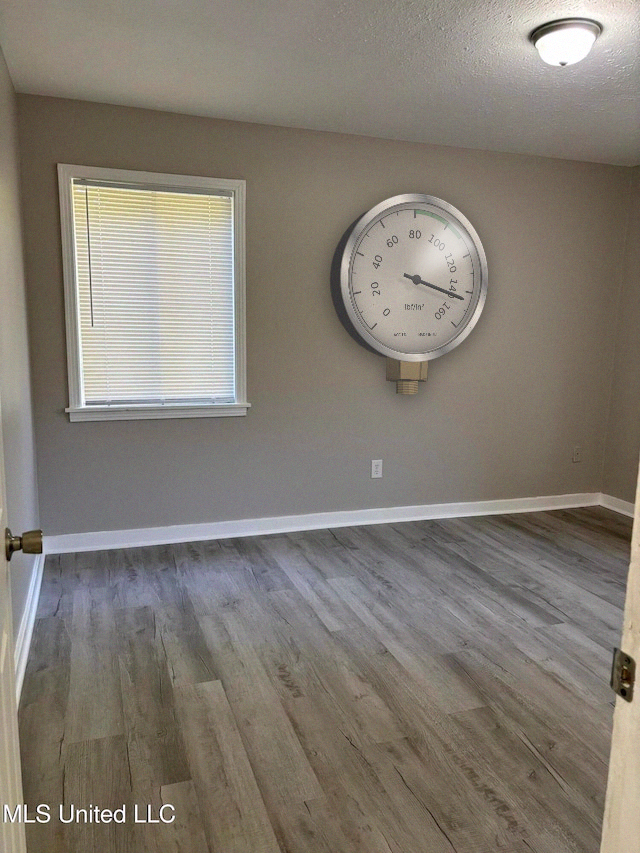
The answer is 145 psi
